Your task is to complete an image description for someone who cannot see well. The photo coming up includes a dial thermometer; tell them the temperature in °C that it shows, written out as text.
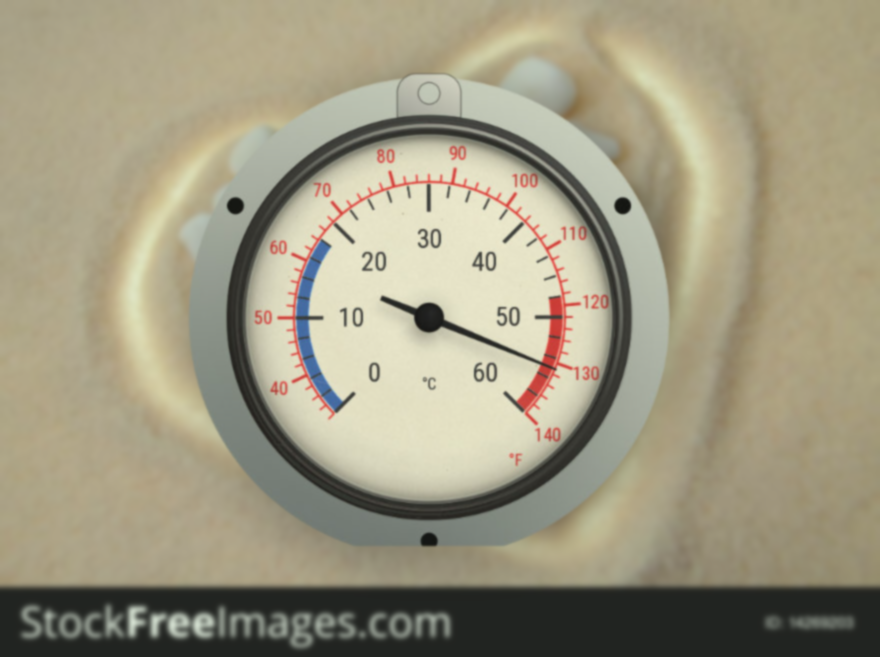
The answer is 55 °C
